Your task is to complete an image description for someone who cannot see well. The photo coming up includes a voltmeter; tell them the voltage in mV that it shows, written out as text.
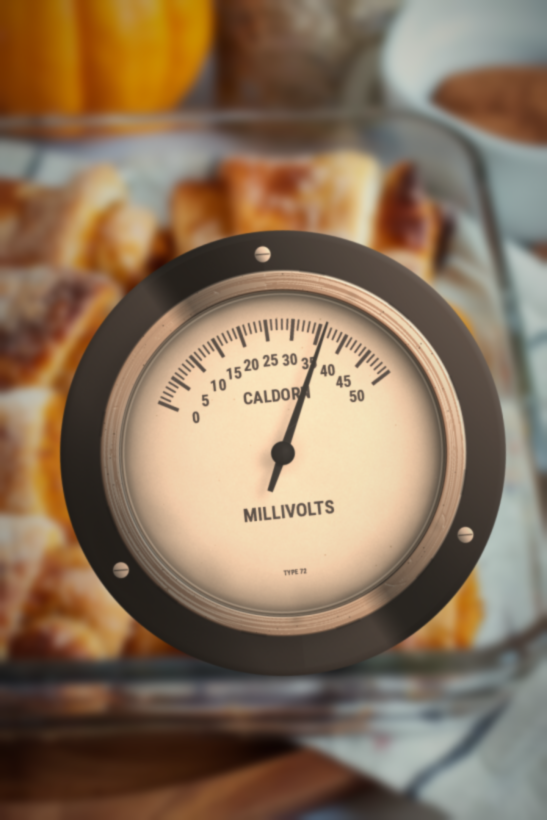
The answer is 36 mV
